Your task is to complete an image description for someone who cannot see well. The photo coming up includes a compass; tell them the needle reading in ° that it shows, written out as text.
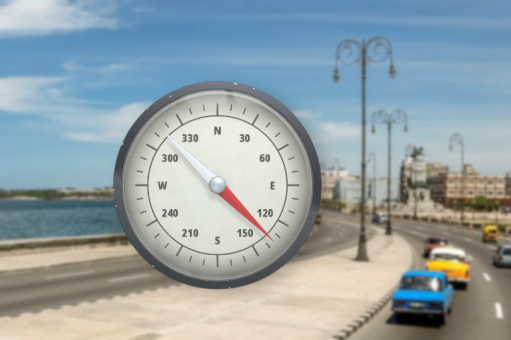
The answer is 135 °
